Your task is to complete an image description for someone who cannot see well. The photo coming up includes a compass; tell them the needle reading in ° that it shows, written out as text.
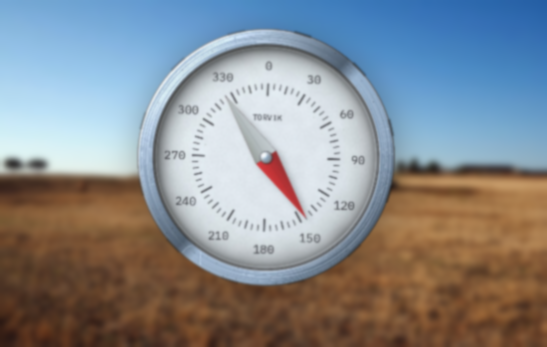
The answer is 145 °
